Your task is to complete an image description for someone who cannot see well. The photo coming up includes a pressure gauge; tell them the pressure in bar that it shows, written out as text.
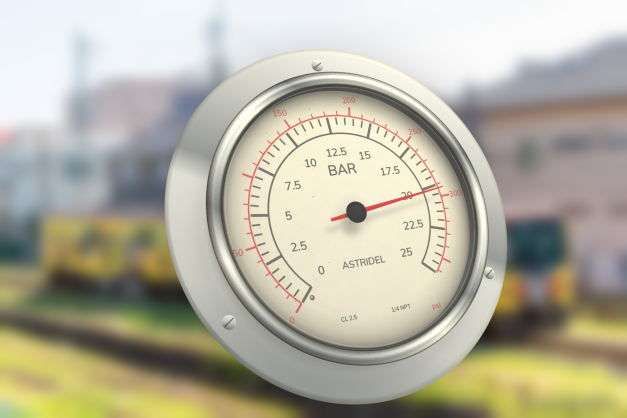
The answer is 20.25 bar
